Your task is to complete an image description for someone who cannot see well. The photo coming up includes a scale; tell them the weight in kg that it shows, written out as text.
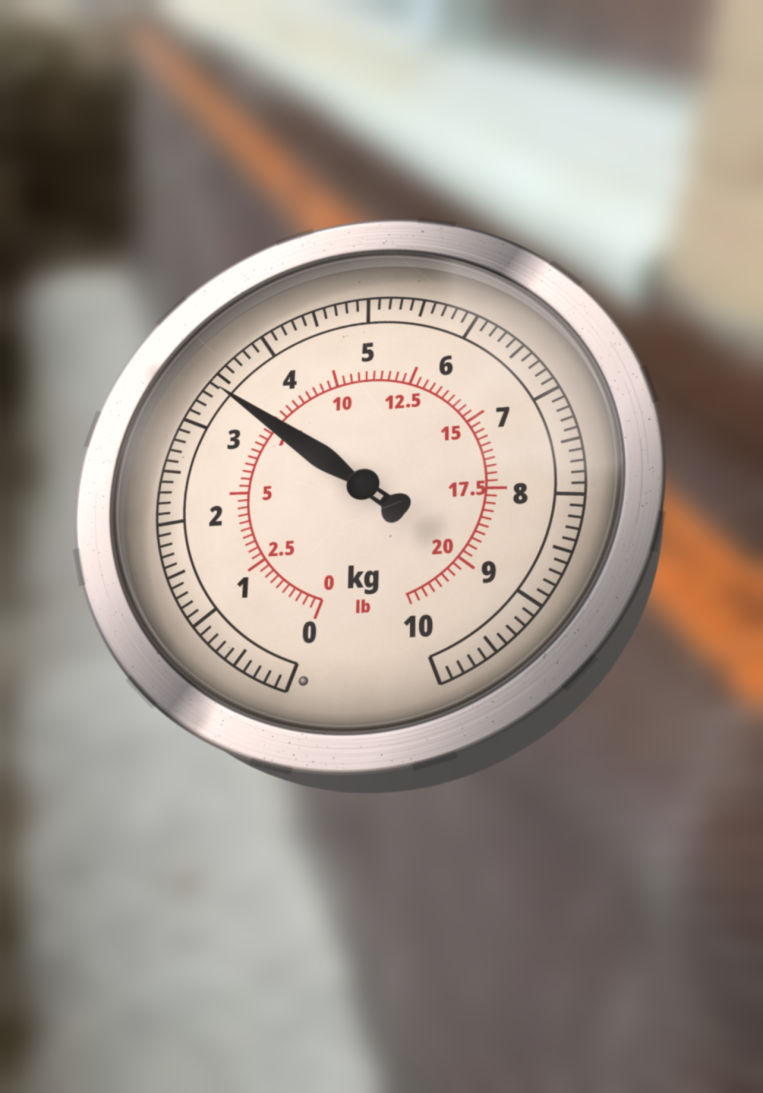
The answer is 3.4 kg
